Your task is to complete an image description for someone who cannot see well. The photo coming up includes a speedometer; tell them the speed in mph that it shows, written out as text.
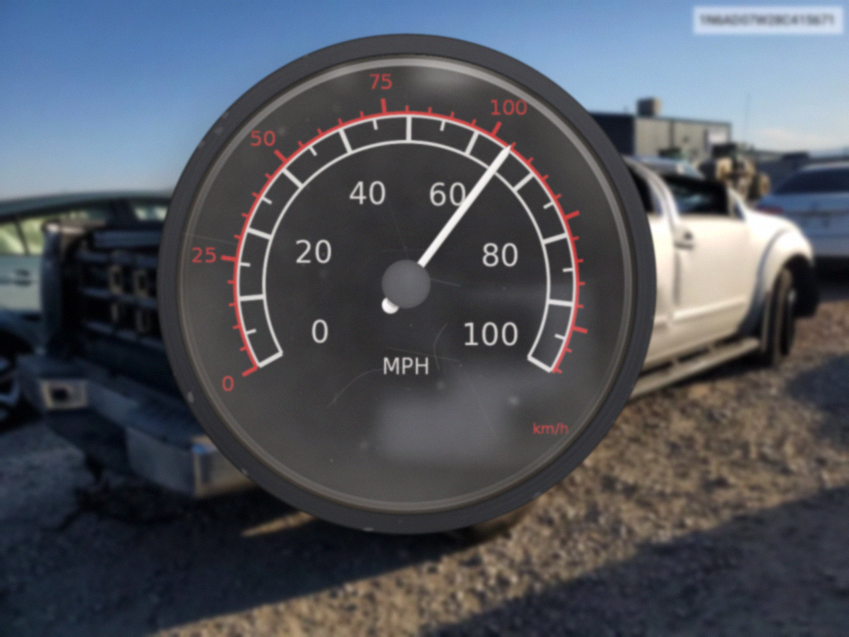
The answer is 65 mph
